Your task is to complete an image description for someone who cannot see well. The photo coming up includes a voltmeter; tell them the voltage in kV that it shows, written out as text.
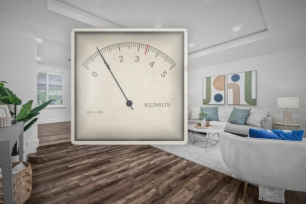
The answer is 1 kV
